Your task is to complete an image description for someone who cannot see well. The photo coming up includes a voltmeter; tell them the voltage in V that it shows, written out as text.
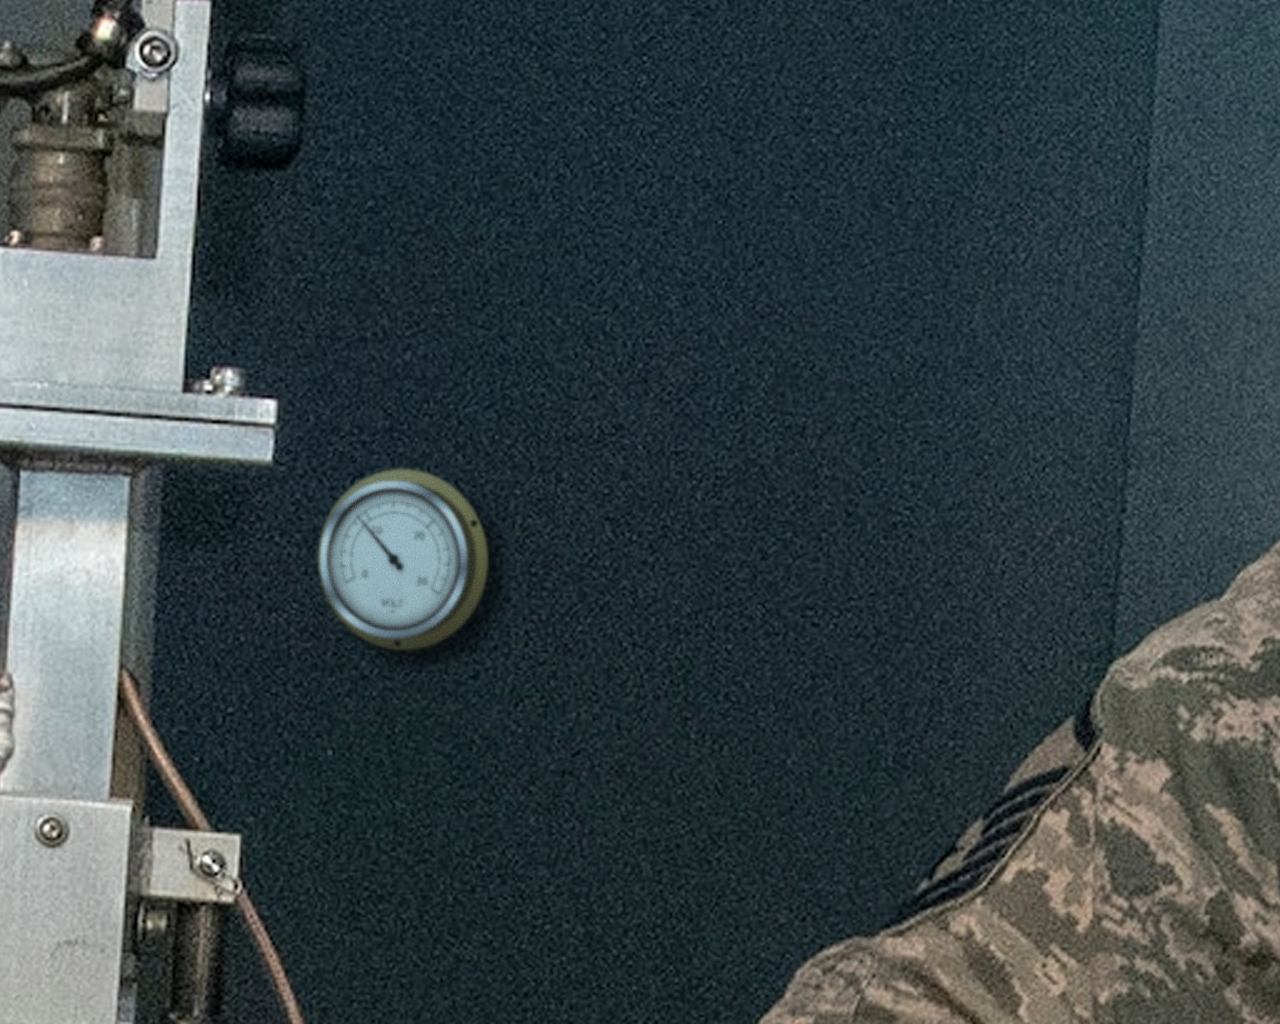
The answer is 9 V
